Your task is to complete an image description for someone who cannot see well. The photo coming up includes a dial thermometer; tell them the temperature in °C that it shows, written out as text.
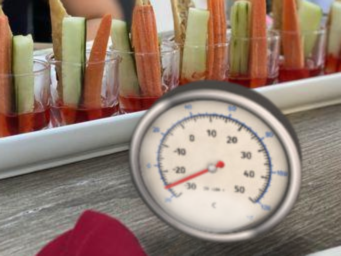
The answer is -25 °C
